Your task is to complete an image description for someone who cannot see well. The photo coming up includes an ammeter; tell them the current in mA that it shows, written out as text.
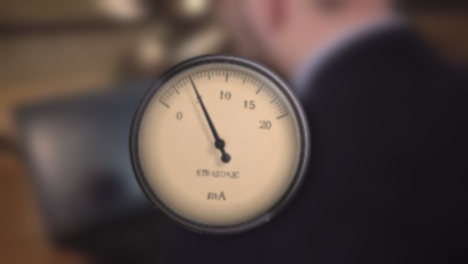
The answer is 5 mA
